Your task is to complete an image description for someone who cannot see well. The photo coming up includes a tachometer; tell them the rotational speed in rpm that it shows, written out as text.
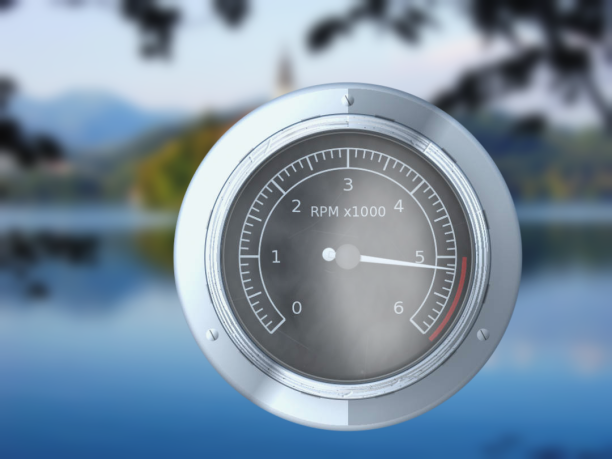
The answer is 5150 rpm
